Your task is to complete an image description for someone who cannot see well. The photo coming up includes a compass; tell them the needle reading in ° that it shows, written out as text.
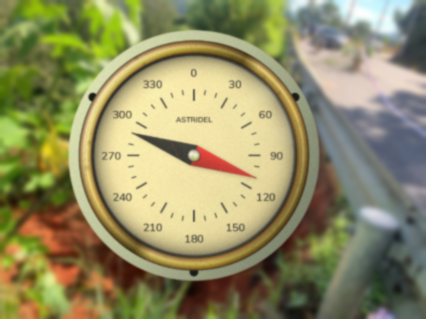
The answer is 110 °
